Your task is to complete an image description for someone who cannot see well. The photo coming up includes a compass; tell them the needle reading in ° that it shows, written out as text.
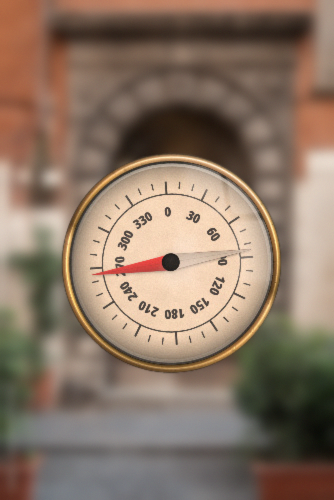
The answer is 265 °
